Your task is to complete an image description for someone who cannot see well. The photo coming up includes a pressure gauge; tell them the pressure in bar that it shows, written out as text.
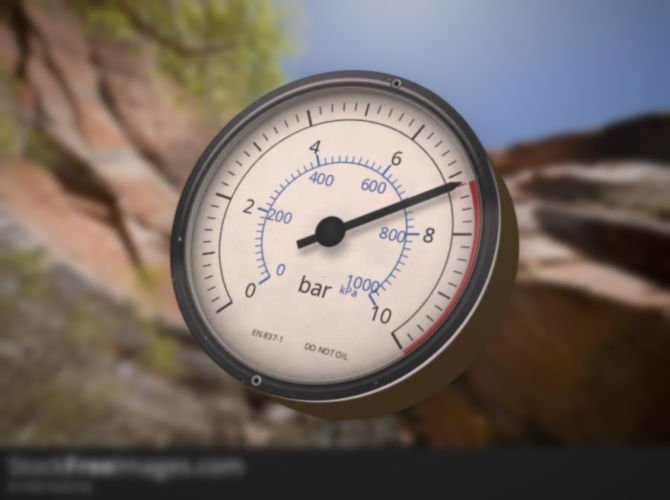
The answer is 7.2 bar
